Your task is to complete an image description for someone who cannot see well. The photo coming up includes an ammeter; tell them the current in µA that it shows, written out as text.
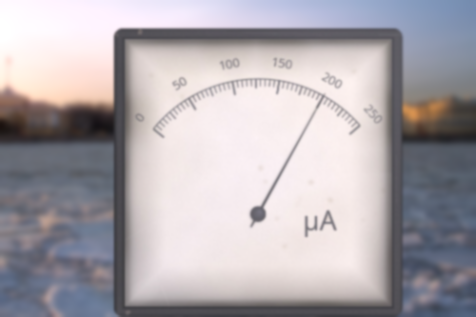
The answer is 200 µA
